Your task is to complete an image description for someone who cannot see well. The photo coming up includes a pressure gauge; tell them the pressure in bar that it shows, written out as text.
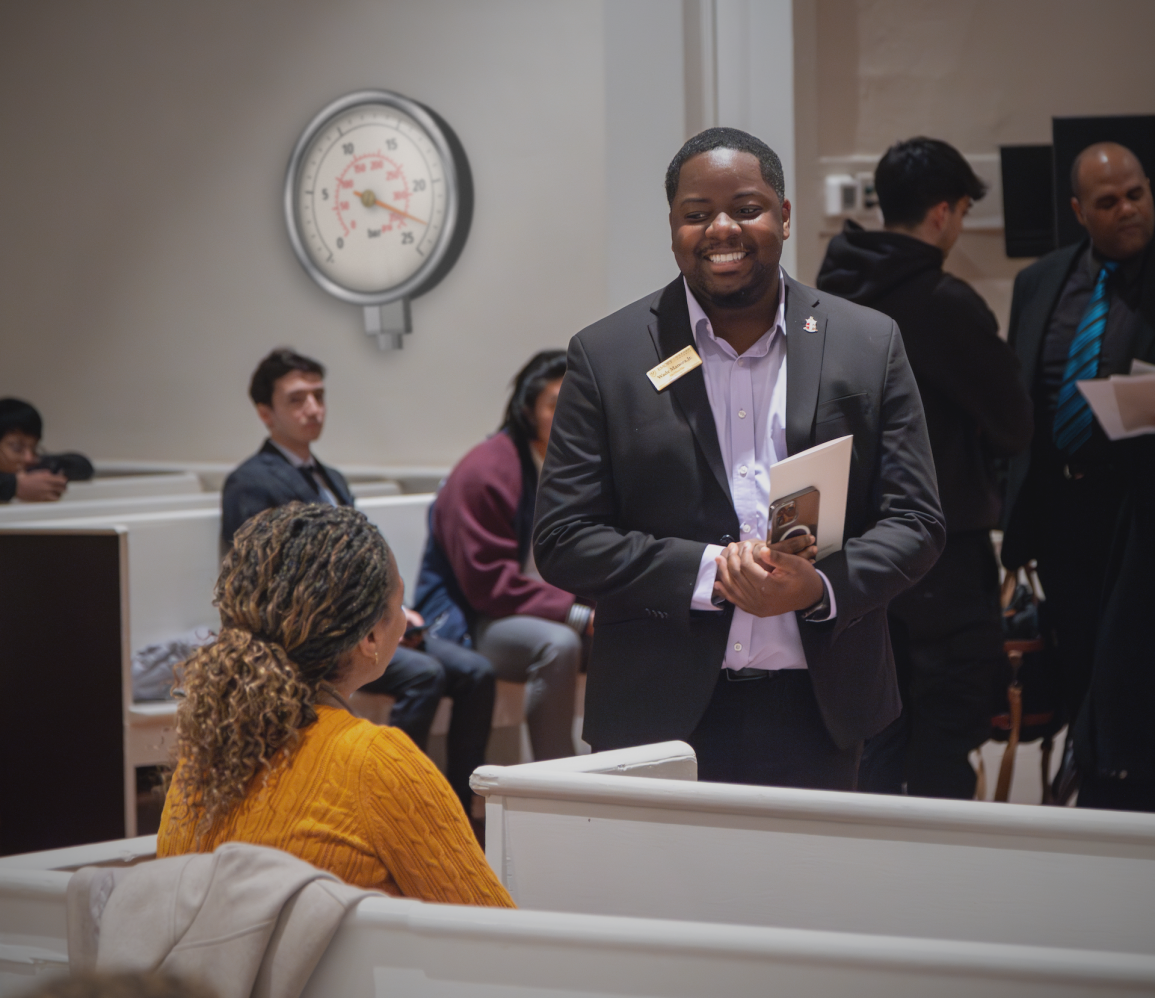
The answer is 23 bar
